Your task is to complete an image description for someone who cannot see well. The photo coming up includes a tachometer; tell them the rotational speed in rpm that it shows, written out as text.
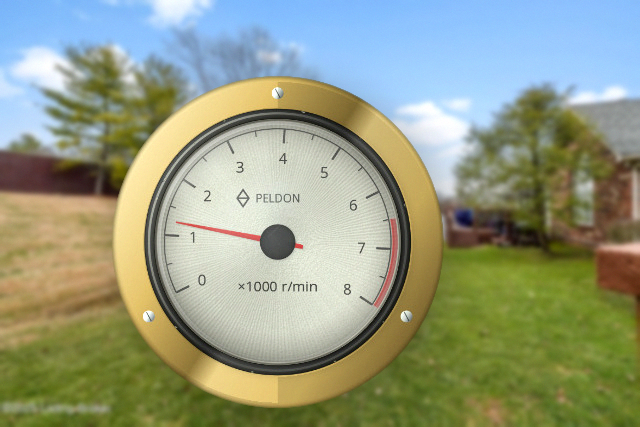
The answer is 1250 rpm
